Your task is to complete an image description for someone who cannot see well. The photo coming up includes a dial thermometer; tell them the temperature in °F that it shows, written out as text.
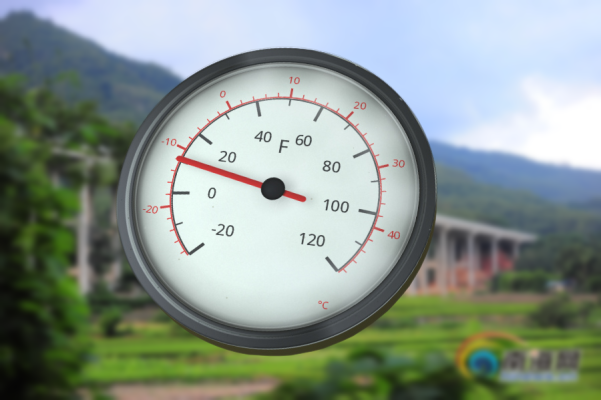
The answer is 10 °F
